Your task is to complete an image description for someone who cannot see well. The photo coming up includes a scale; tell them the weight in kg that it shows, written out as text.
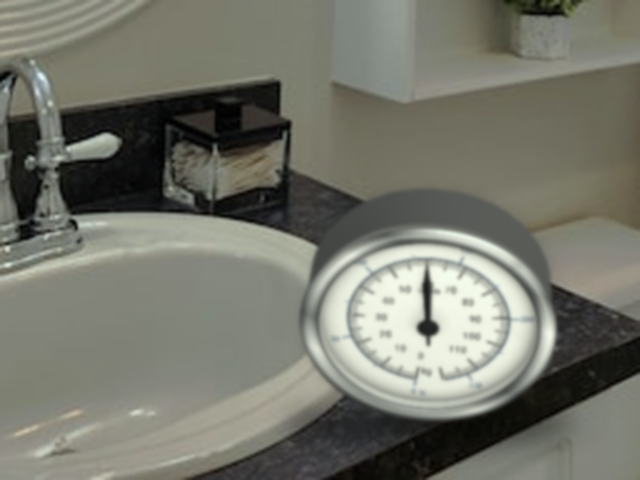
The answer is 60 kg
